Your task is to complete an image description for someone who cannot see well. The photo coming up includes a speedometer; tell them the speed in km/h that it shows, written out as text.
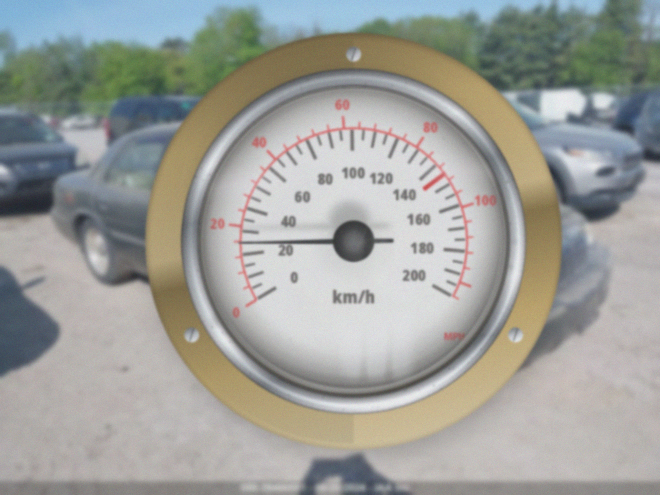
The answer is 25 km/h
